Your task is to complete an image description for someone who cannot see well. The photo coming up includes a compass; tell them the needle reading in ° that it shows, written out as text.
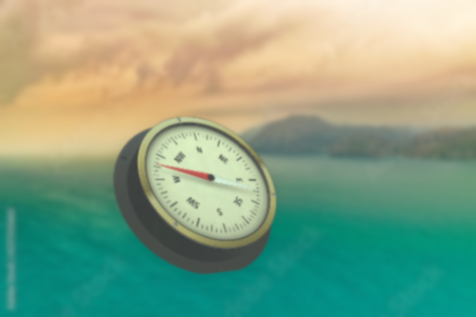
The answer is 285 °
